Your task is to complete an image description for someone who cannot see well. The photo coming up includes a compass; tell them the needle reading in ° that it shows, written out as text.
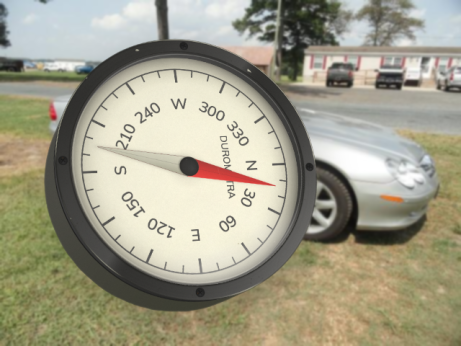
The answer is 15 °
